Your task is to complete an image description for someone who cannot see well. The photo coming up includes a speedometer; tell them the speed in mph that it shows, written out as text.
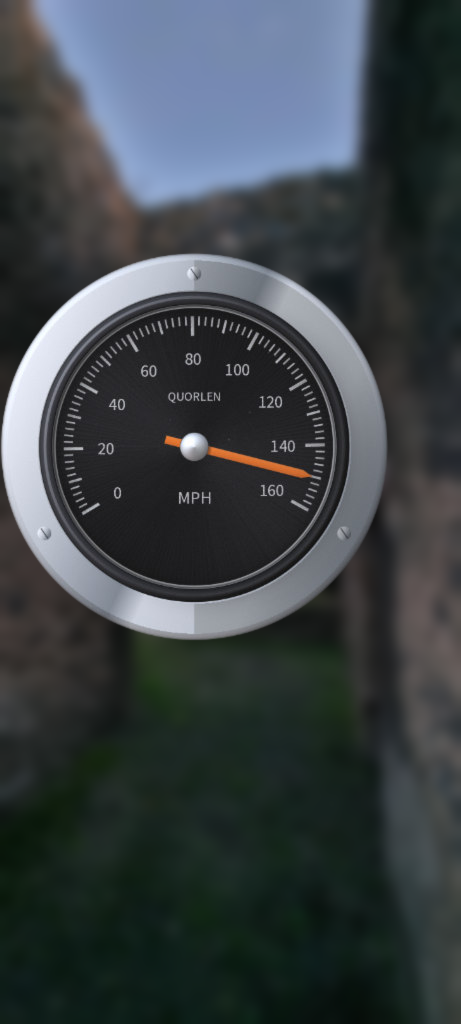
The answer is 150 mph
